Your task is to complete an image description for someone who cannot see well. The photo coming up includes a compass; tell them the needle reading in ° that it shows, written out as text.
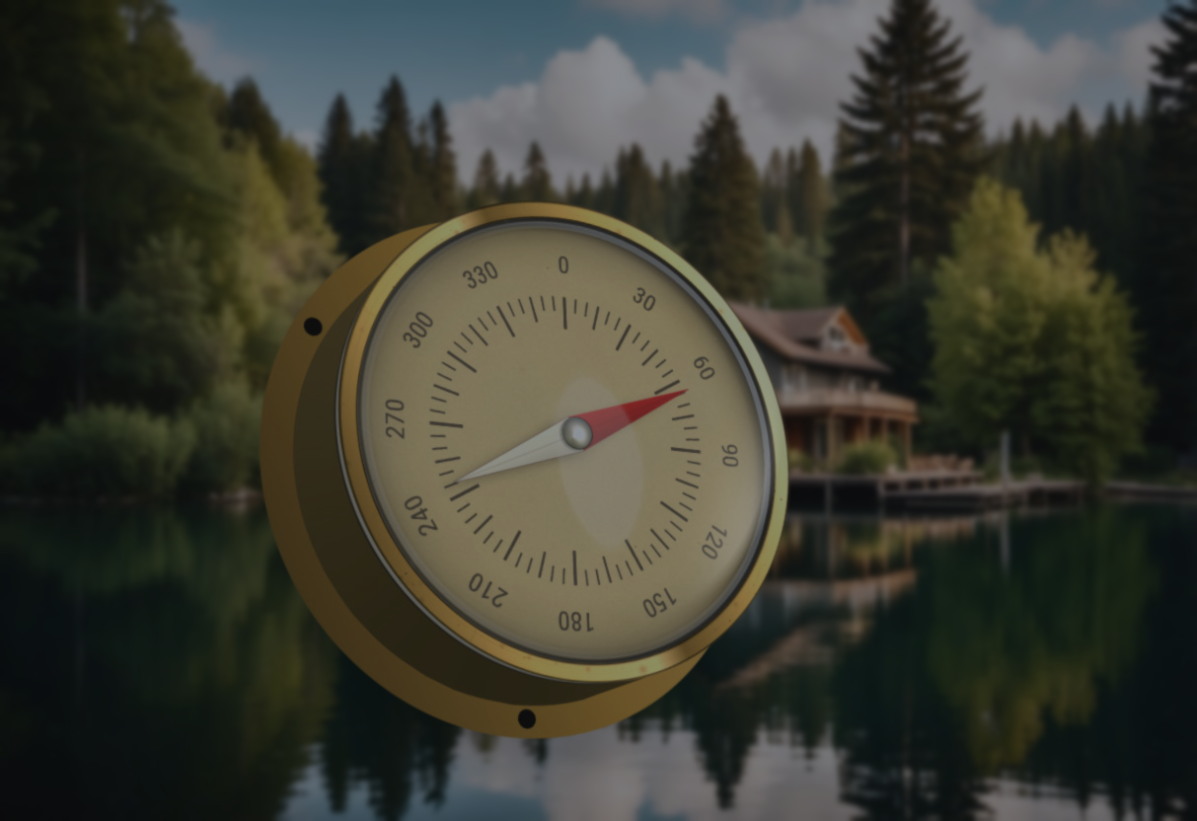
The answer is 65 °
